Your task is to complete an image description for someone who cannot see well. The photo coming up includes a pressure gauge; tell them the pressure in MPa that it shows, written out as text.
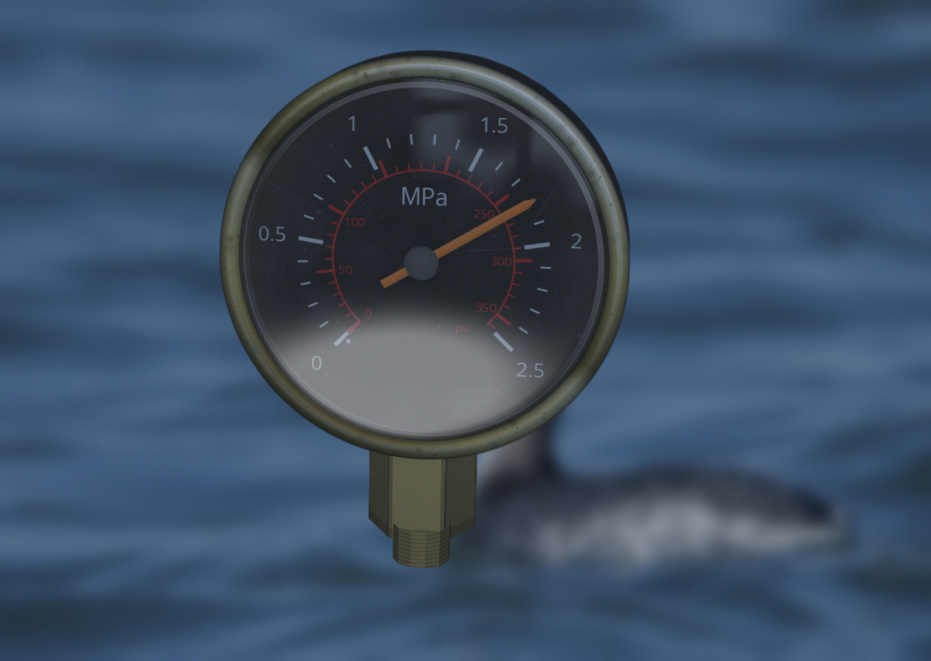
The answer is 1.8 MPa
